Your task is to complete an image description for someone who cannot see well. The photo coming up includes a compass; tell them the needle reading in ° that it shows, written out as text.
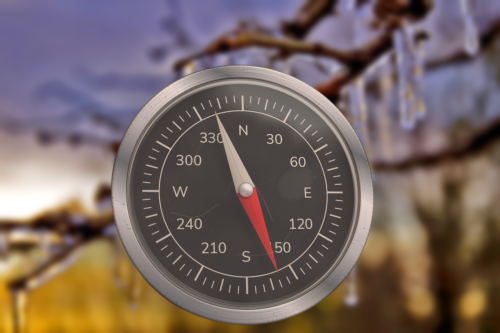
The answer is 160 °
